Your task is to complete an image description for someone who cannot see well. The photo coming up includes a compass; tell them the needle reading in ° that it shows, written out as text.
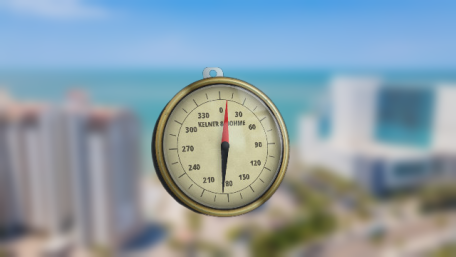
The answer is 7.5 °
